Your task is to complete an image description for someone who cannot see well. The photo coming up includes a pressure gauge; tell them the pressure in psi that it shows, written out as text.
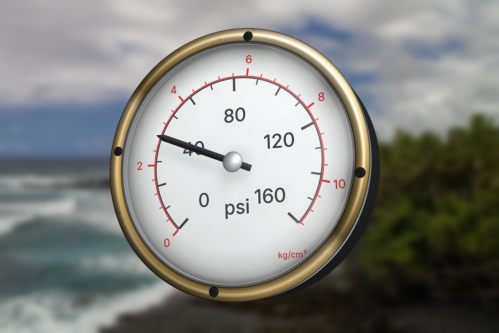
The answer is 40 psi
